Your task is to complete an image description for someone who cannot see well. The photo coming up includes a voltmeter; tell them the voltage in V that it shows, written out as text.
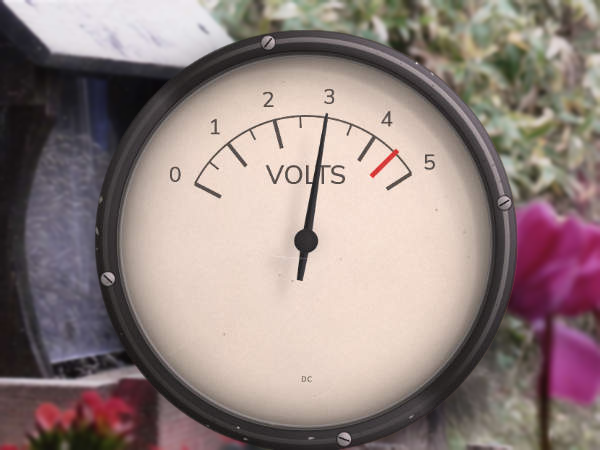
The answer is 3 V
